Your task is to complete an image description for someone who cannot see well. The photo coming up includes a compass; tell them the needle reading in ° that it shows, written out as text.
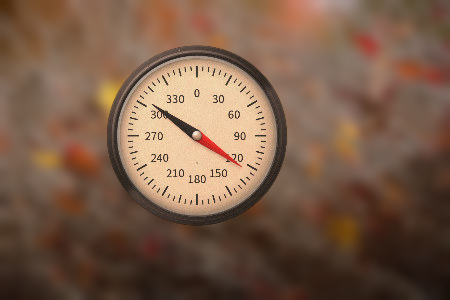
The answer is 125 °
